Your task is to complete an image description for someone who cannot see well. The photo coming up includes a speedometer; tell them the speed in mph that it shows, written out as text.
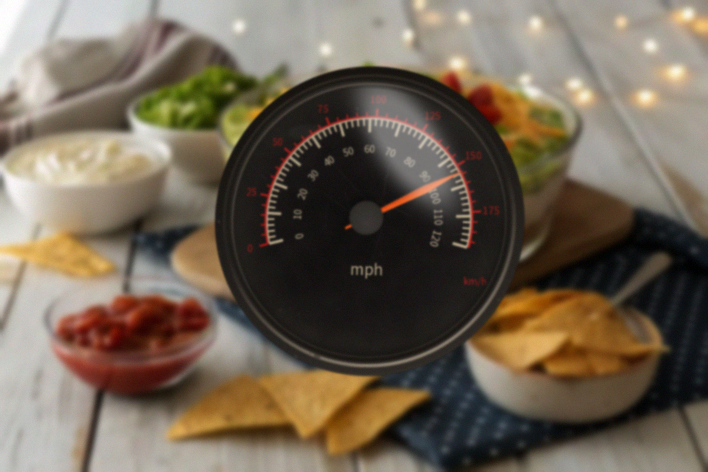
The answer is 96 mph
